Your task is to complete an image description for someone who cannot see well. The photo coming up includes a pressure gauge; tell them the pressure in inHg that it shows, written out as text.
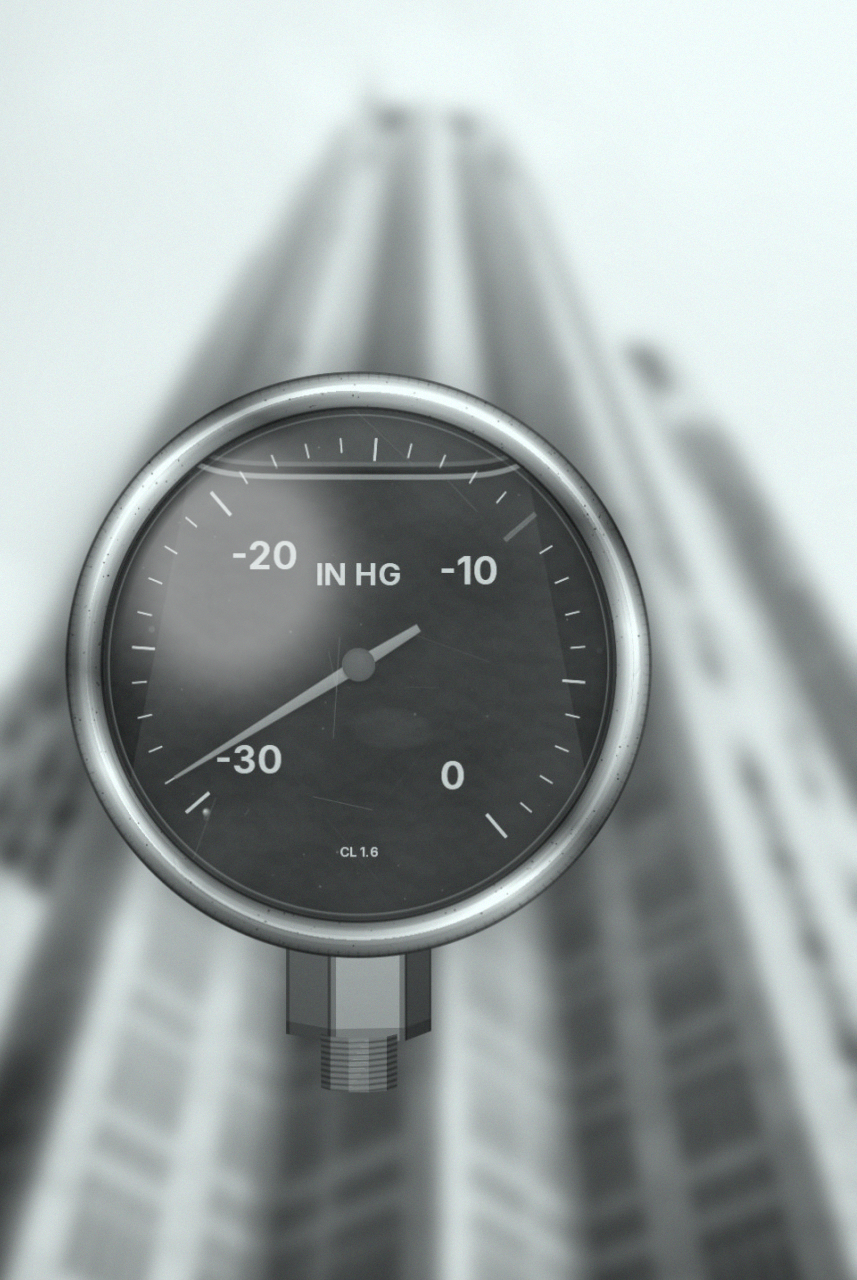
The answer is -29 inHg
